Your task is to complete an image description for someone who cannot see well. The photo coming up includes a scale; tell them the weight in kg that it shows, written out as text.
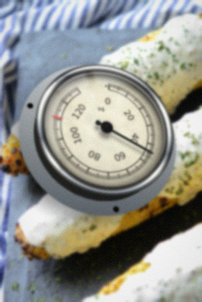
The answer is 45 kg
